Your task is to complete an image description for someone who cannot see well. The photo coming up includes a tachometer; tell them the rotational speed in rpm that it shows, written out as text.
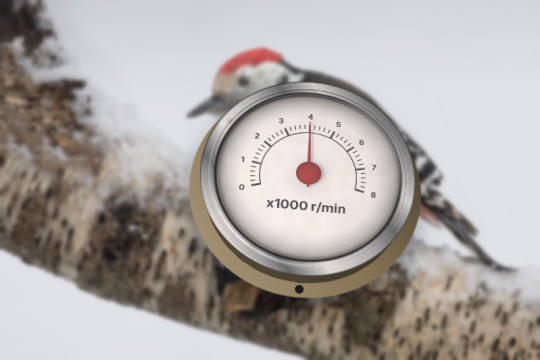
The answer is 4000 rpm
